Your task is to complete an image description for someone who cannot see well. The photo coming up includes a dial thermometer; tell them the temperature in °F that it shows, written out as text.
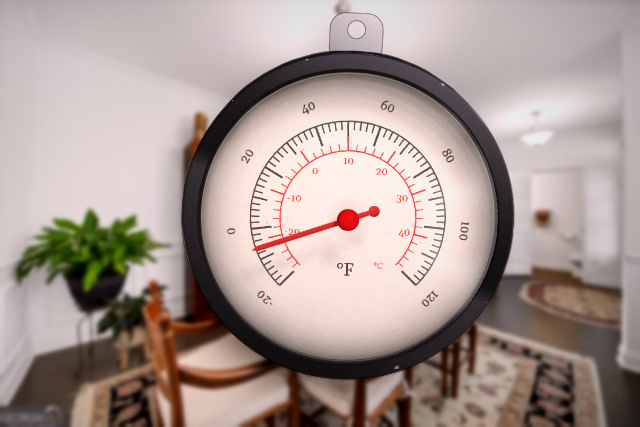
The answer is -6 °F
